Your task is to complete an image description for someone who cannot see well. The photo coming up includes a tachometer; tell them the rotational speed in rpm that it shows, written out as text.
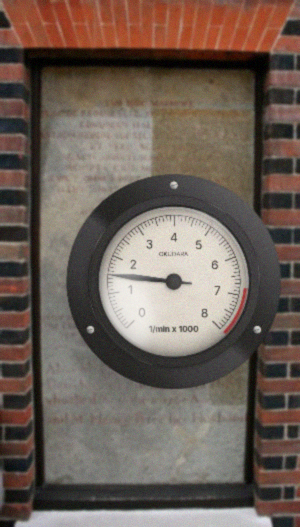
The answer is 1500 rpm
